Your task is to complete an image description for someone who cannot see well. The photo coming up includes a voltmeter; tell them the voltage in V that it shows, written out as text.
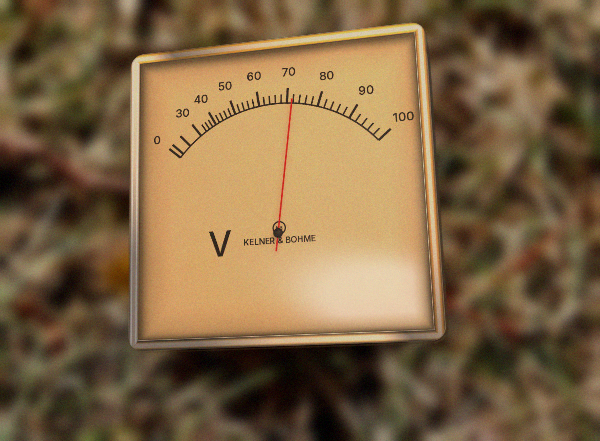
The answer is 72 V
